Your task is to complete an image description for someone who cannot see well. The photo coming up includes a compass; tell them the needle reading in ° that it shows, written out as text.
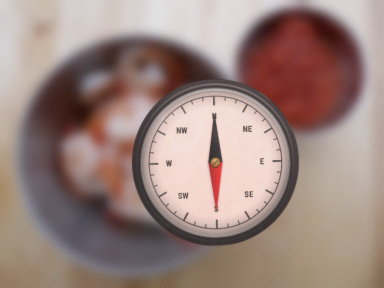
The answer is 180 °
